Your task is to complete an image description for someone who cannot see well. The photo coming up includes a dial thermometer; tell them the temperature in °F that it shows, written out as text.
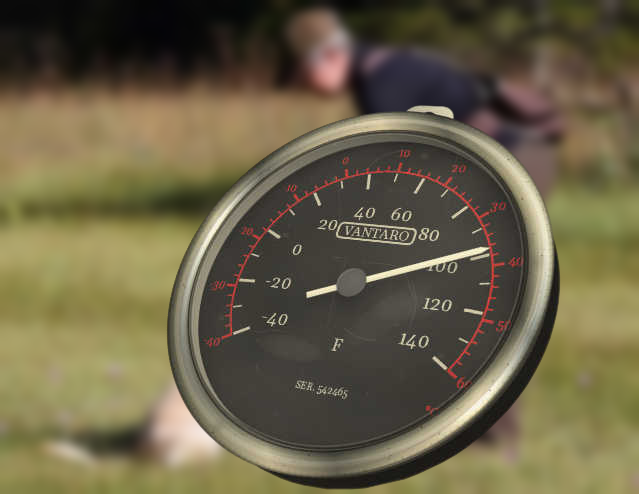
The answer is 100 °F
